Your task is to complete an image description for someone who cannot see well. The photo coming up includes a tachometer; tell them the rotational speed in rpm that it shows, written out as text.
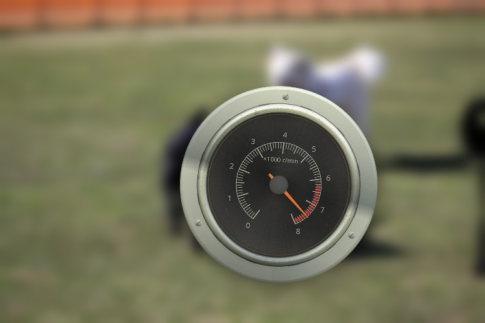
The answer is 7500 rpm
